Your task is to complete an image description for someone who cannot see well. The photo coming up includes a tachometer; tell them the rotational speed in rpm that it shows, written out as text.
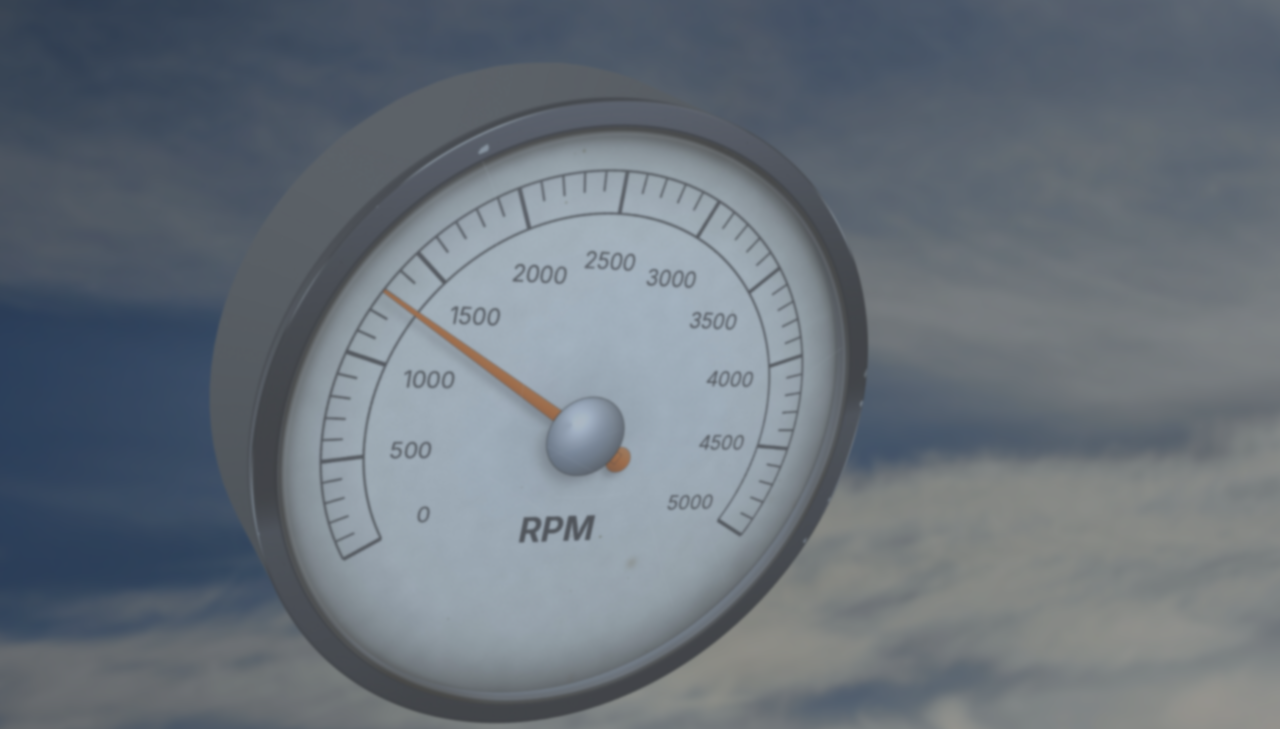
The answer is 1300 rpm
